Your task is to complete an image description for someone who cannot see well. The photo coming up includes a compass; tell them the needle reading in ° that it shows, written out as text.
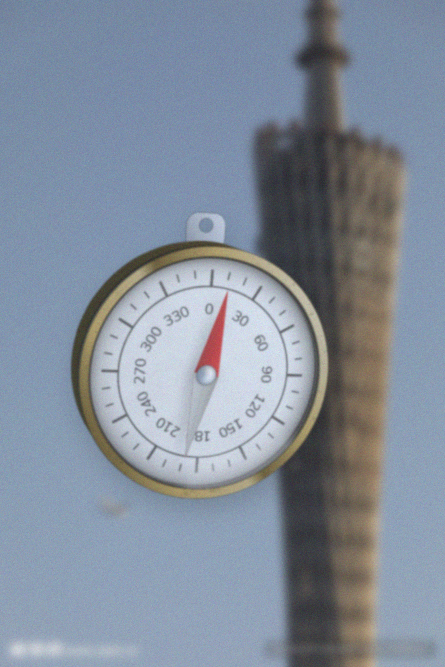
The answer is 10 °
